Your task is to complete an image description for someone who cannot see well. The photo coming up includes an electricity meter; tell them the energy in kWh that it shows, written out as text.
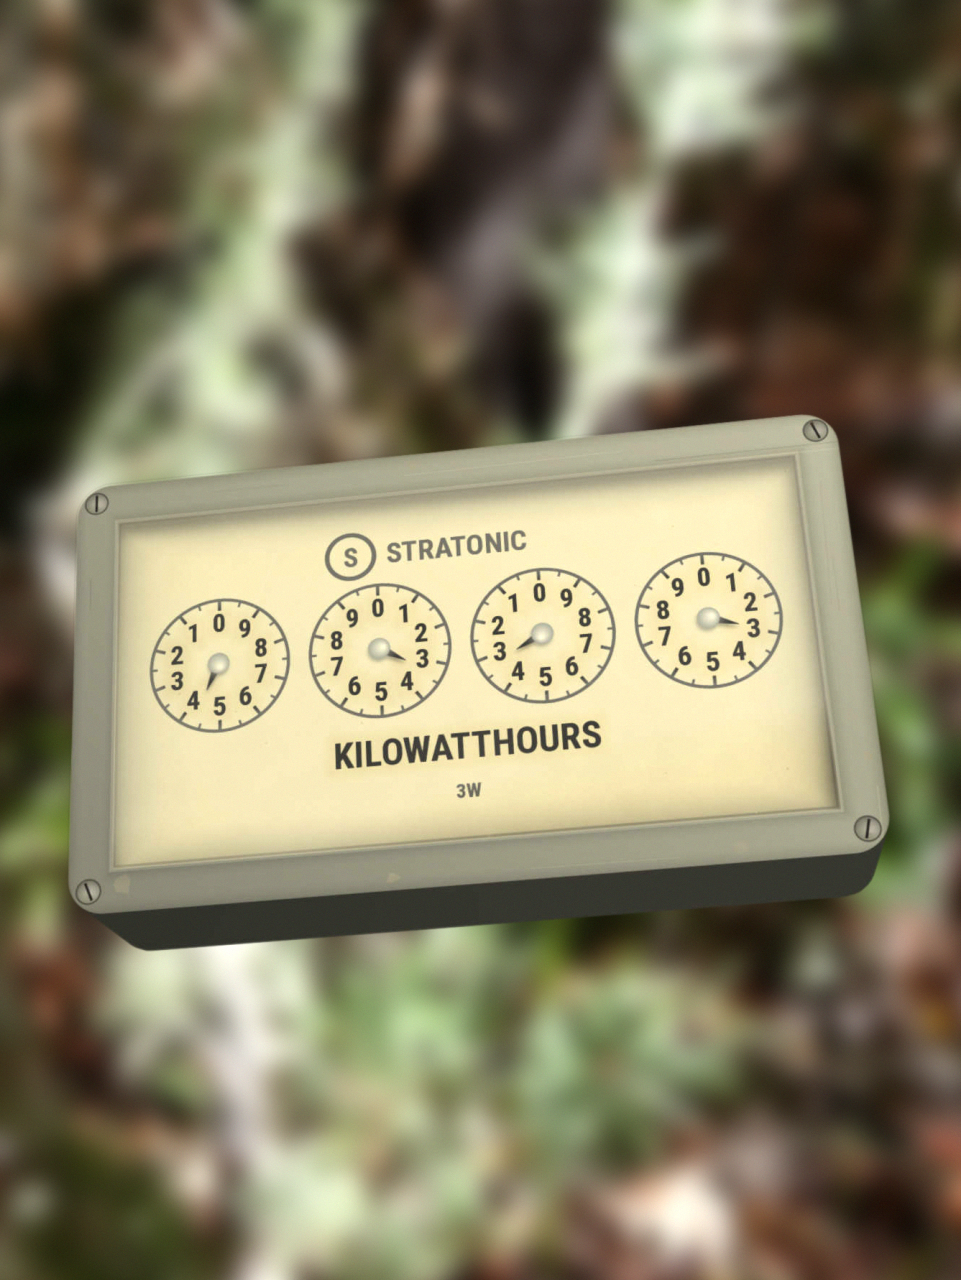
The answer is 4333 kWh
